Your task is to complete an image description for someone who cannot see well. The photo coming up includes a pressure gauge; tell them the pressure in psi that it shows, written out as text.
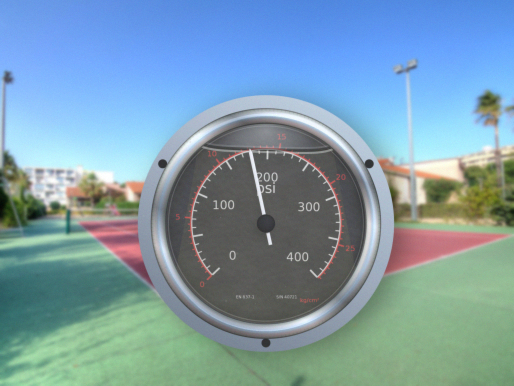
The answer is 180 psi
